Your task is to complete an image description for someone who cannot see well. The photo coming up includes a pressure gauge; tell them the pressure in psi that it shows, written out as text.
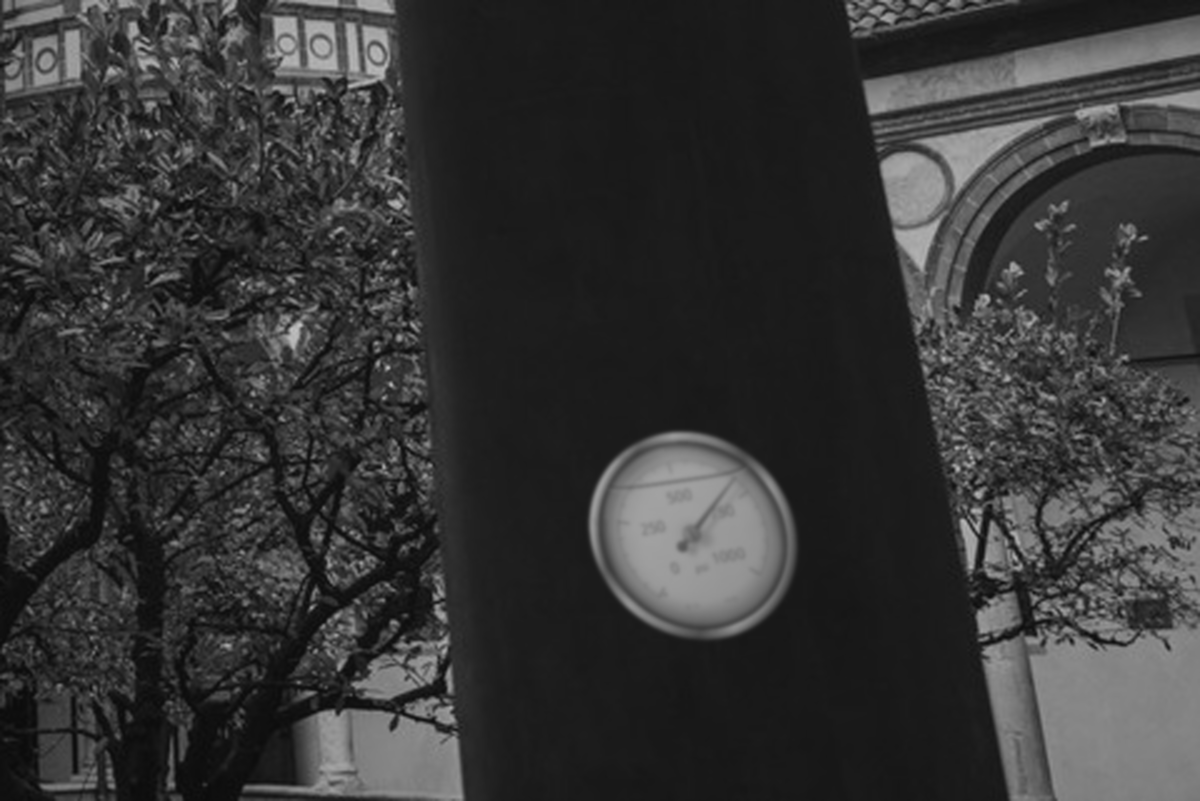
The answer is 700 psi
